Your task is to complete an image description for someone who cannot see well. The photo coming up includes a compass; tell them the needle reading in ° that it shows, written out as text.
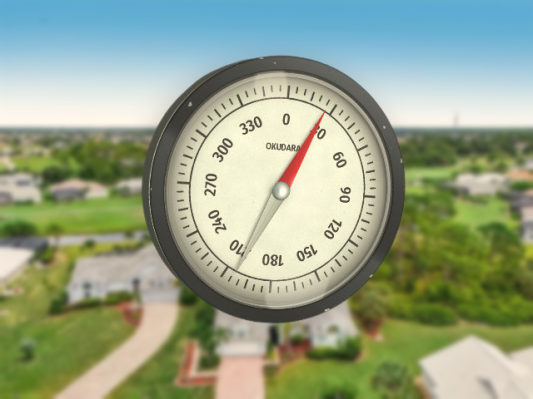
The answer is 25 °
